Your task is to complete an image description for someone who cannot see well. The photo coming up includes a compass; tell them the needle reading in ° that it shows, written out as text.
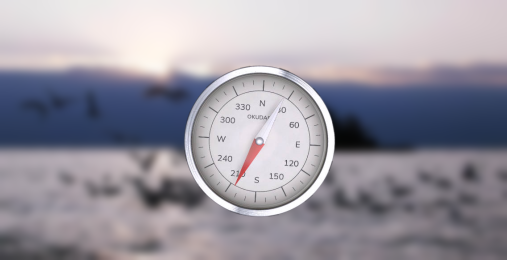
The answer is 205 °
